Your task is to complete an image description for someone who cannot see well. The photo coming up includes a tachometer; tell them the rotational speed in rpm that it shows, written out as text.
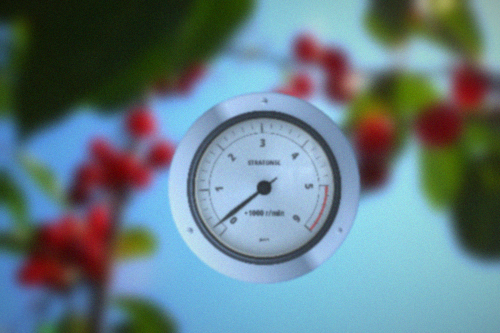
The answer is 200 rpm
